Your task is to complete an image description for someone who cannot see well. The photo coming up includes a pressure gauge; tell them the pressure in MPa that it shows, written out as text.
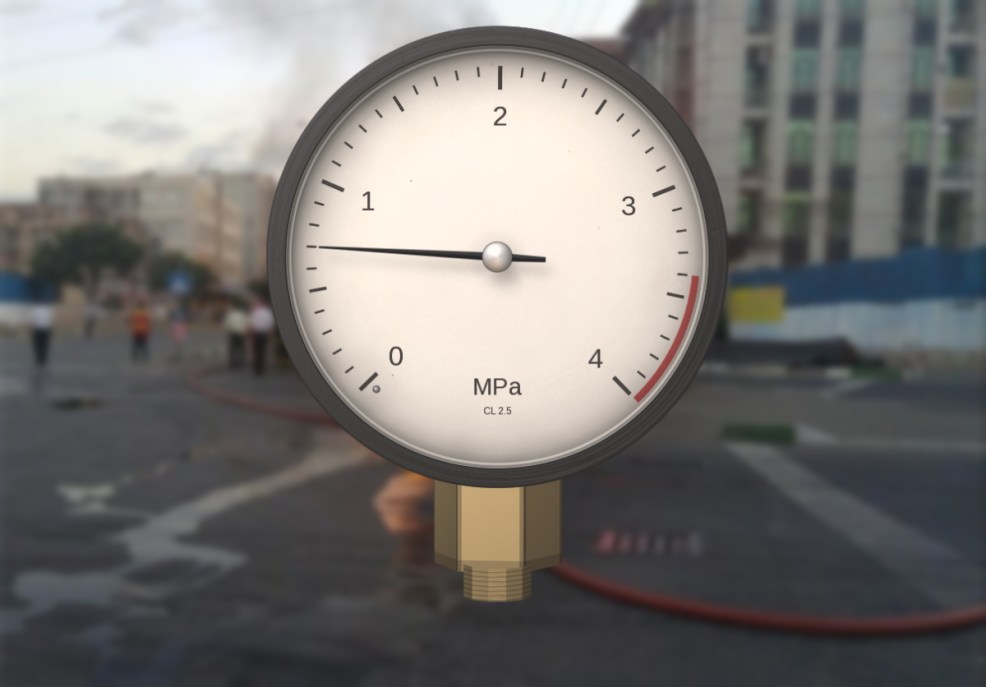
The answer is 0.7 MPa
